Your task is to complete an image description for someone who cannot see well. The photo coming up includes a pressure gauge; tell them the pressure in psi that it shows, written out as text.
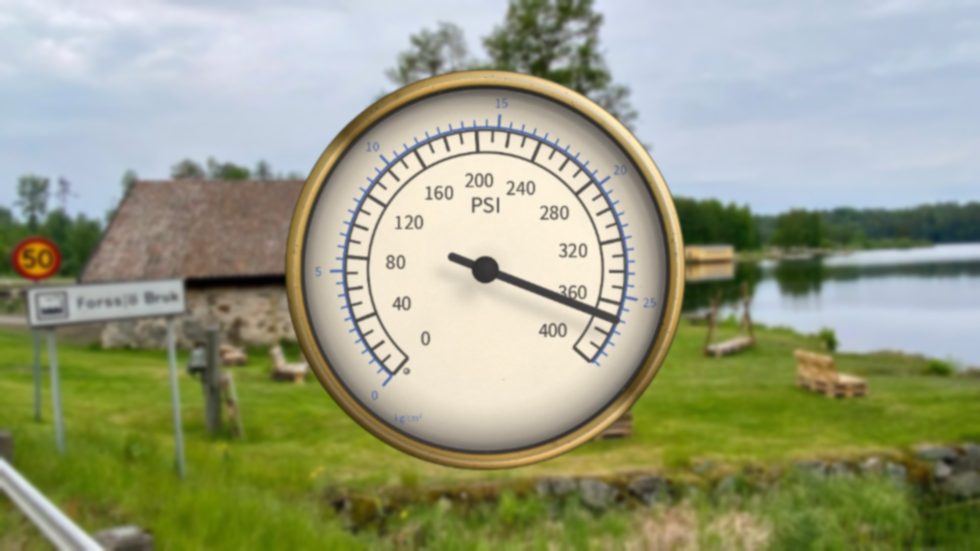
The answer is 370 psi
